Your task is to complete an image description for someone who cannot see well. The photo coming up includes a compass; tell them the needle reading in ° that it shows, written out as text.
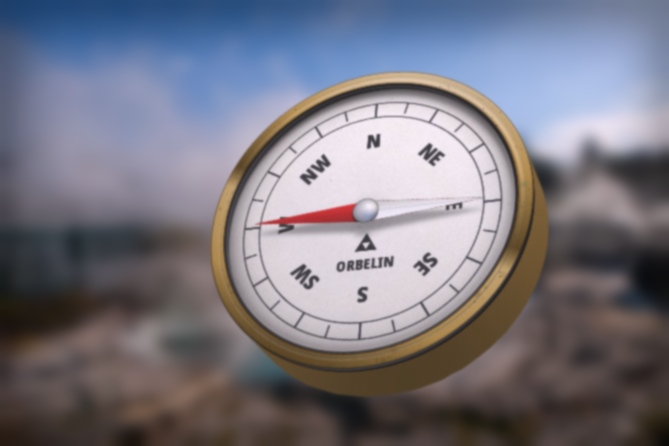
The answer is 270 °
